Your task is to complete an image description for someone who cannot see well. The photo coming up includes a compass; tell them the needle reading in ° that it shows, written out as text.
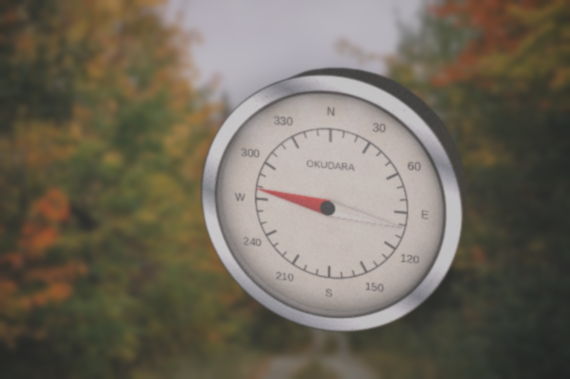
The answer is 280 °
